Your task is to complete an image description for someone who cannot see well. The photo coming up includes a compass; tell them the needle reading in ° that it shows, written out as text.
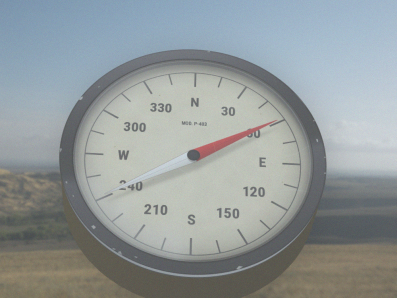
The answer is 60 °
